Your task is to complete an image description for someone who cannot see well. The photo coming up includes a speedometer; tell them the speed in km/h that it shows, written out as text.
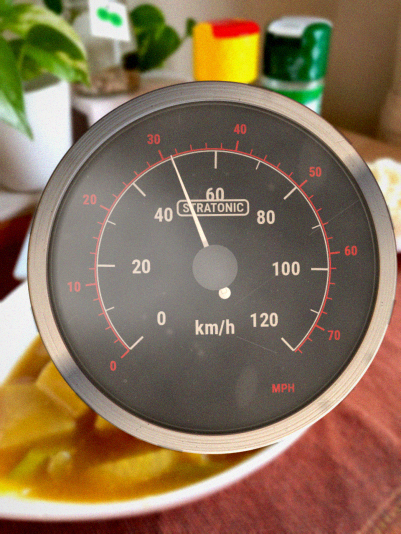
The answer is 50 km/h
